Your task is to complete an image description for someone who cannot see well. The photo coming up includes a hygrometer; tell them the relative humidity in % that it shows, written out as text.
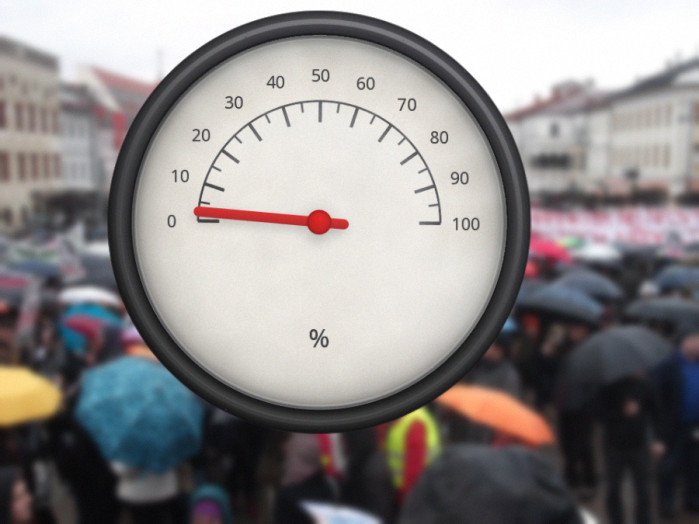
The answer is 2.5 %
